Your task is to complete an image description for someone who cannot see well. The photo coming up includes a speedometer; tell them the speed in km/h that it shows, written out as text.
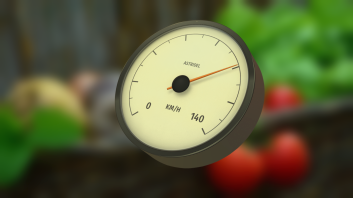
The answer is 100 km/h
